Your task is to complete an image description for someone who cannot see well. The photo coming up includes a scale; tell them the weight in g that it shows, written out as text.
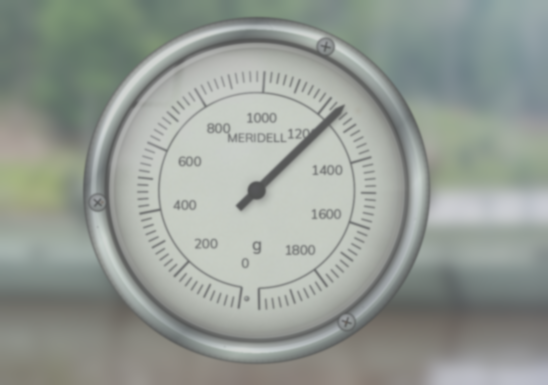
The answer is 1240 g
